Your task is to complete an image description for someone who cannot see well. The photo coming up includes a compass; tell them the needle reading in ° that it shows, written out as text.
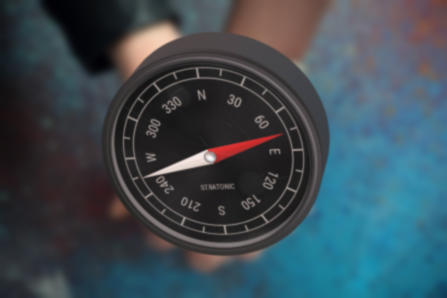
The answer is 75 °
